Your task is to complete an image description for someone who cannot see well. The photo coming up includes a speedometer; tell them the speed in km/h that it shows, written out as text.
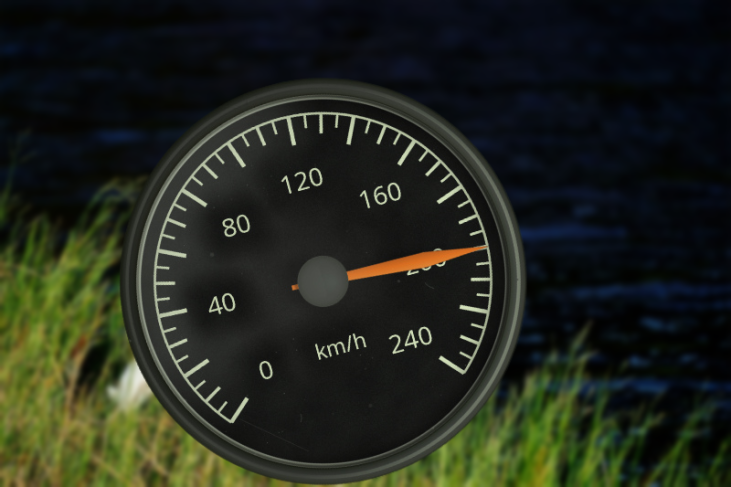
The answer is 200 km/h
